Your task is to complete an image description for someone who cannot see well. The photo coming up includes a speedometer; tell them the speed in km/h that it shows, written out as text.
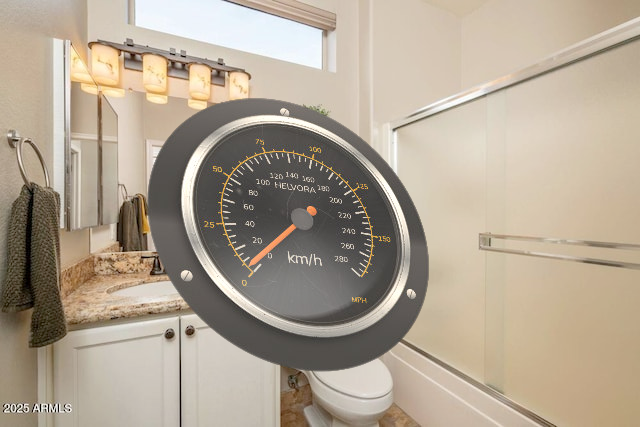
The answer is 5 km/h
